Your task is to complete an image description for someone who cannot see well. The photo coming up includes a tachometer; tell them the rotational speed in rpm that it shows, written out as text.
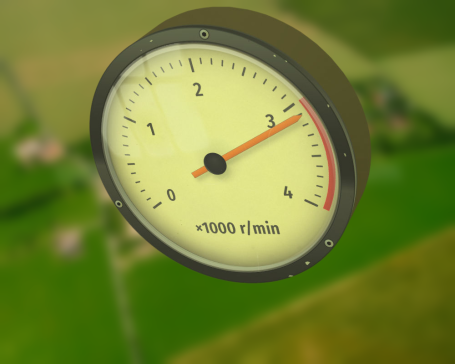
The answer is 3100 rpm
